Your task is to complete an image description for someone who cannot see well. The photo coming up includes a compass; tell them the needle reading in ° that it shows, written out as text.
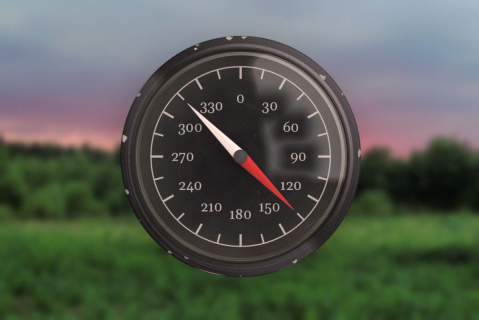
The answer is 135 °
